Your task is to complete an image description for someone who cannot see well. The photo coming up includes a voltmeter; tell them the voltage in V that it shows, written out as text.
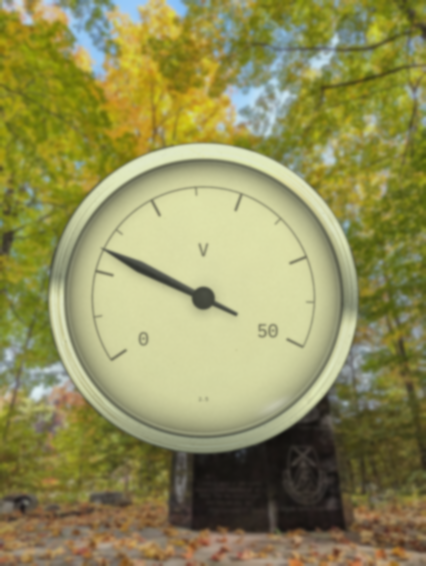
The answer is 12.5 V
